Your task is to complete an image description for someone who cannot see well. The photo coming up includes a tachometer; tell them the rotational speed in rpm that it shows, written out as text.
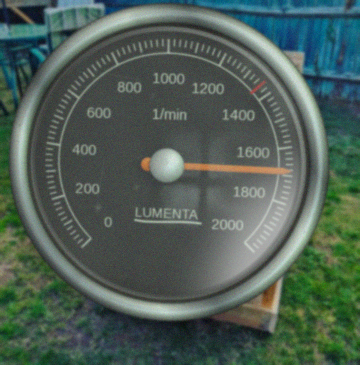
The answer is 1680 rpm
